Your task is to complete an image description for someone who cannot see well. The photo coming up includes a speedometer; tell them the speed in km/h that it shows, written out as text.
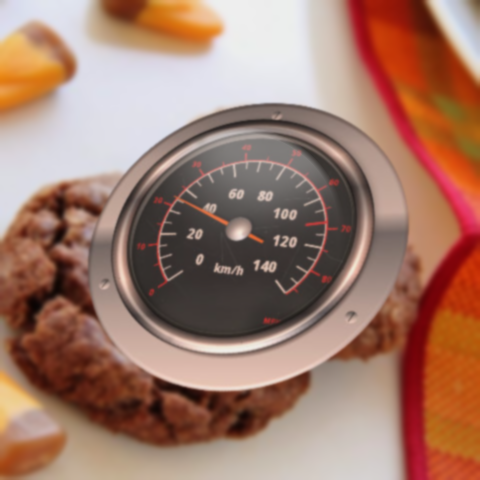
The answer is 35 km/h
